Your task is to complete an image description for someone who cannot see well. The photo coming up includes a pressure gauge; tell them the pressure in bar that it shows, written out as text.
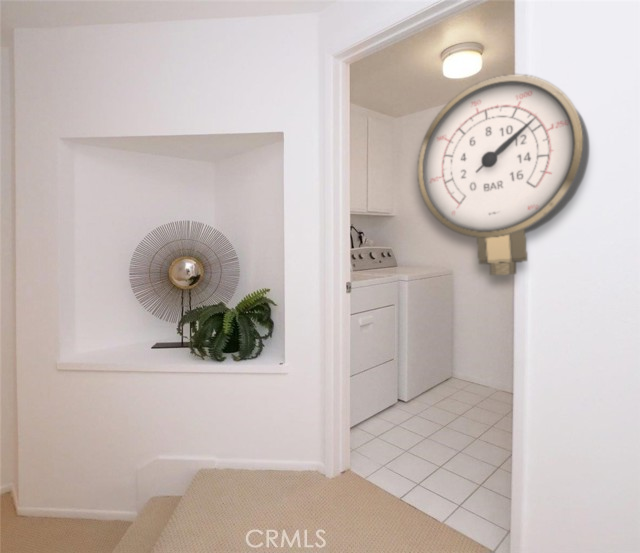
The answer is 11.5 bar
